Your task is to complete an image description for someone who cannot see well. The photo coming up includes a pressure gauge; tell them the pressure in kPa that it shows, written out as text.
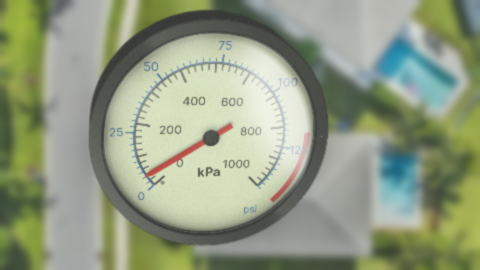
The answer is 40 kPa
